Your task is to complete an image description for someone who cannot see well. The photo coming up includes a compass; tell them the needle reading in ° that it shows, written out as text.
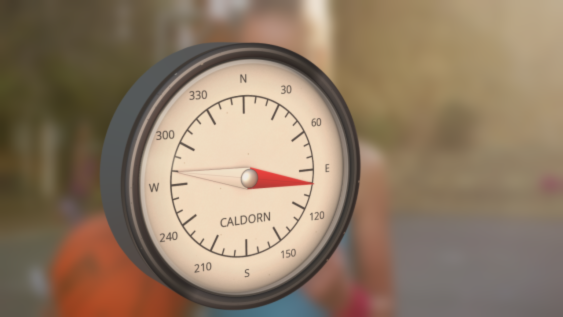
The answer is 100 °
